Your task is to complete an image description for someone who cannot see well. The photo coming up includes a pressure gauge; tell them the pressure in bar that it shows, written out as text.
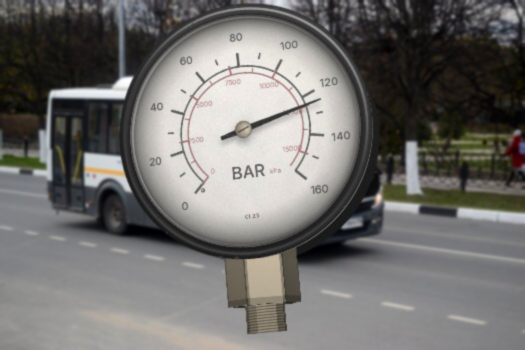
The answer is 125 bar
